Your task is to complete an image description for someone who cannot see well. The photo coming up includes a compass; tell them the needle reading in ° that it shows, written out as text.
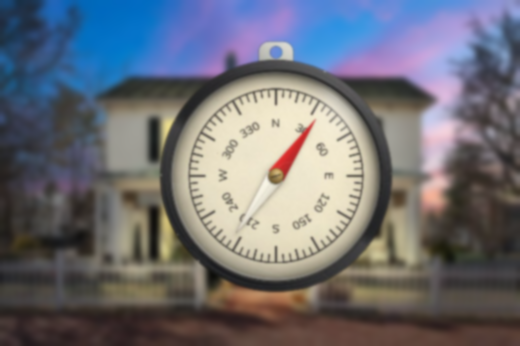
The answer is 35 °
